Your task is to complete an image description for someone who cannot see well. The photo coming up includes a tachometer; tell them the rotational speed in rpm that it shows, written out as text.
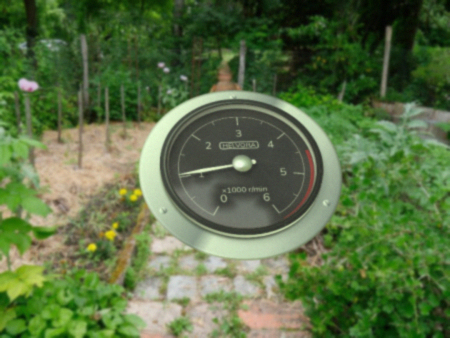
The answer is 1000 rpm
